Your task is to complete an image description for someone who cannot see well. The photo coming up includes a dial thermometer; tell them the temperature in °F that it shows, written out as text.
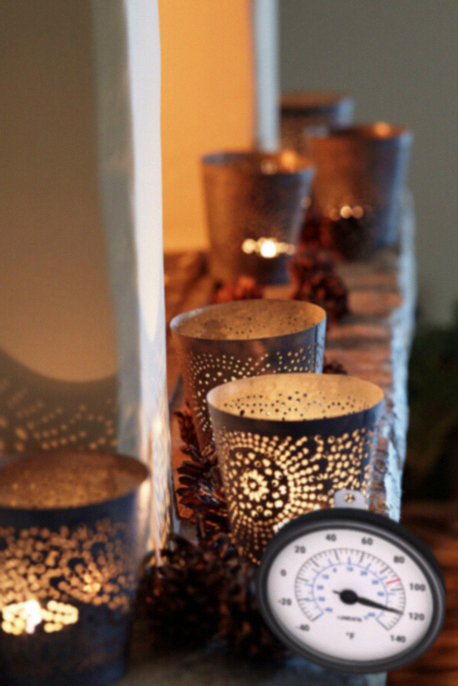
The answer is 120 °F
